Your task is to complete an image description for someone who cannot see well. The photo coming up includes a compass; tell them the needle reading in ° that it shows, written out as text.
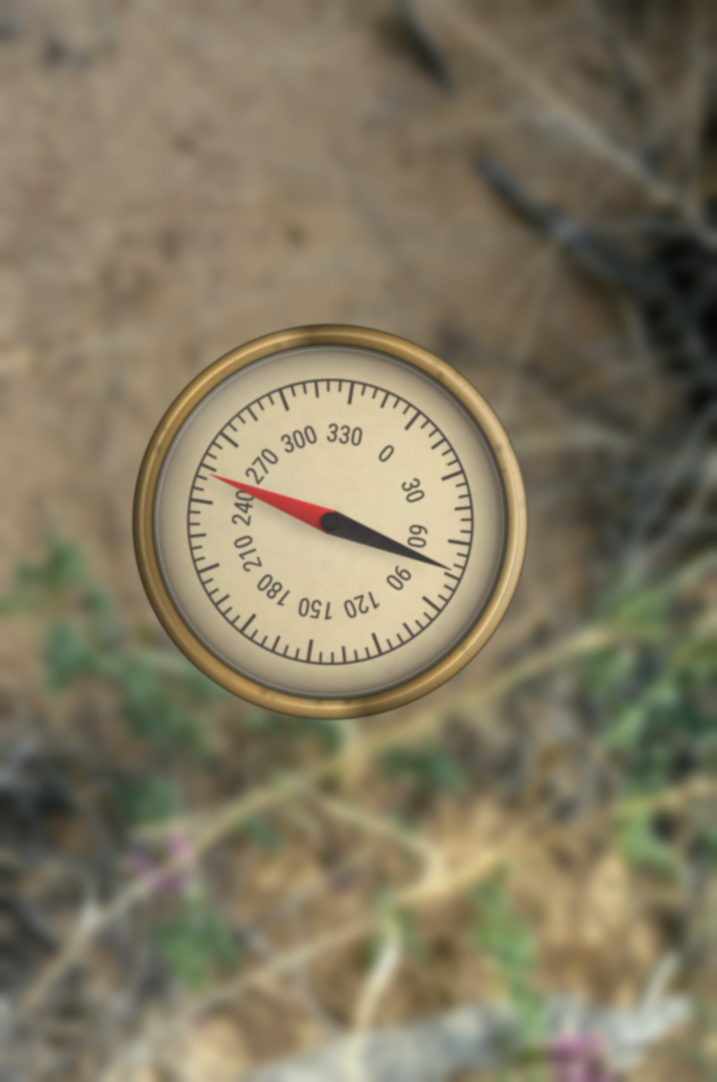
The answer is 252.5 °
